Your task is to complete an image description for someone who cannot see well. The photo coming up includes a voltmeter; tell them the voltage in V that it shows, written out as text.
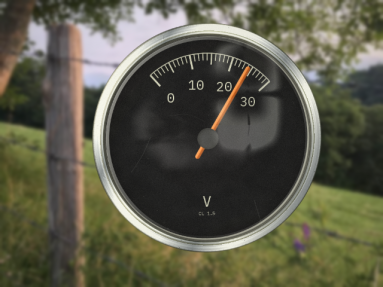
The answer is 24 V
